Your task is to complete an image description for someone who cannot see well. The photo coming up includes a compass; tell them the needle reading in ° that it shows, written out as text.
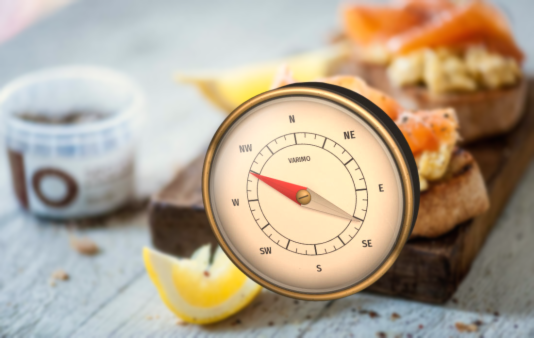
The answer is 300 °
